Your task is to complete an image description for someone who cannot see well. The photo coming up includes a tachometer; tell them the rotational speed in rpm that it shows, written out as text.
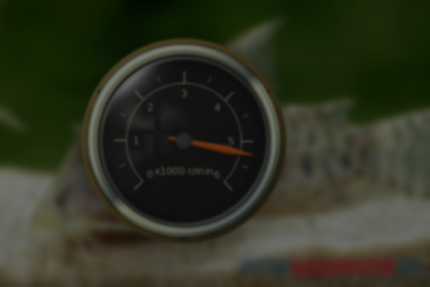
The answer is 5250 rpm
